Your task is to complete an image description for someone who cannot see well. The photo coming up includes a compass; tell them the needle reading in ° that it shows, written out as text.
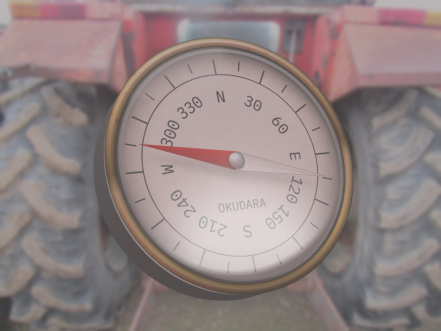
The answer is 285 °
